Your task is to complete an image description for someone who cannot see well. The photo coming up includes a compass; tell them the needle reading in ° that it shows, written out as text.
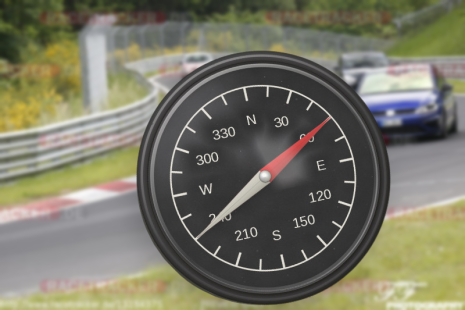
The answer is 60 °
